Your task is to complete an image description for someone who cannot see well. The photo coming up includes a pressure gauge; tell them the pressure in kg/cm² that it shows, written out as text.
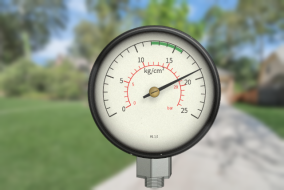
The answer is 19 kg/cm²
